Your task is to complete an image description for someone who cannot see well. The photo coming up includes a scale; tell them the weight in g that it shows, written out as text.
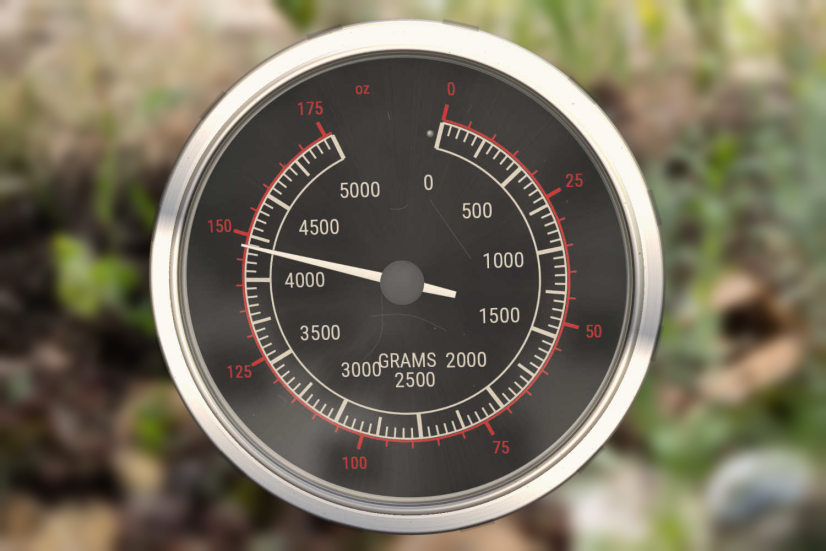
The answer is 4200 g
